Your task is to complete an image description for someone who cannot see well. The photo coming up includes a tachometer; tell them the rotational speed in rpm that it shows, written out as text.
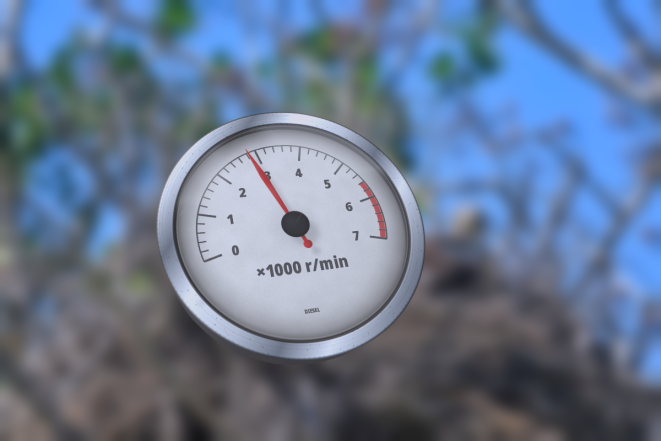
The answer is 2800 rpm
